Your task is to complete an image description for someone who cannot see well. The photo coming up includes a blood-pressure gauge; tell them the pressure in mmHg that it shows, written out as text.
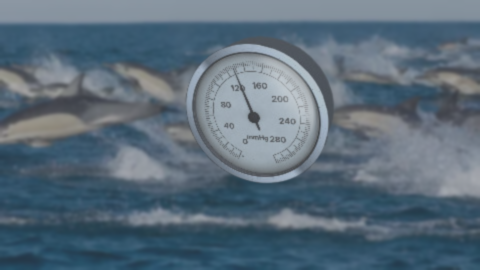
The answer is 130 mmHg
